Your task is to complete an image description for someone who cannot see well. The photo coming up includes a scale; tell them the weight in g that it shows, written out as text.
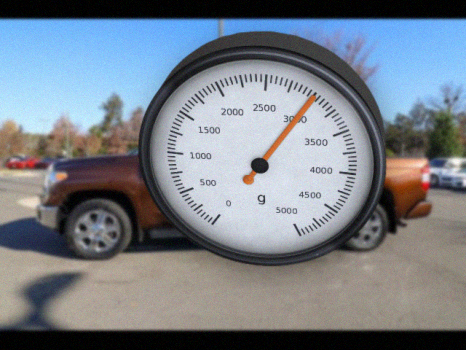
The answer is 3000 g
